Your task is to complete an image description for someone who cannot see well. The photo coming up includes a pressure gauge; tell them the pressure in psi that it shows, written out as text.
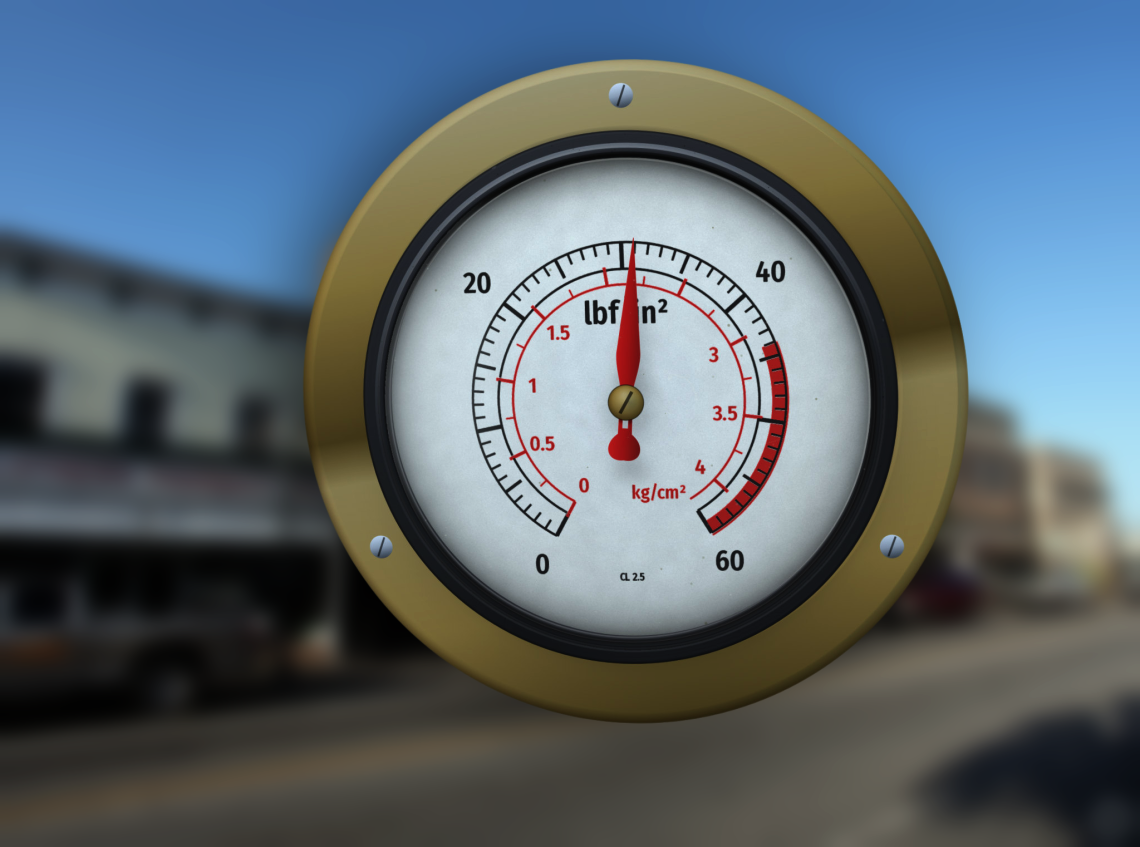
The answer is 31 psi
